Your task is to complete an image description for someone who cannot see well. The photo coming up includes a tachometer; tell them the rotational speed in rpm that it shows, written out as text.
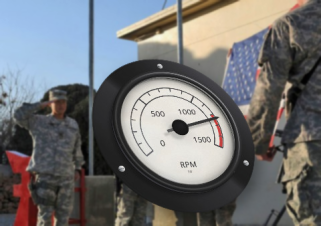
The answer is 1250 rpm
